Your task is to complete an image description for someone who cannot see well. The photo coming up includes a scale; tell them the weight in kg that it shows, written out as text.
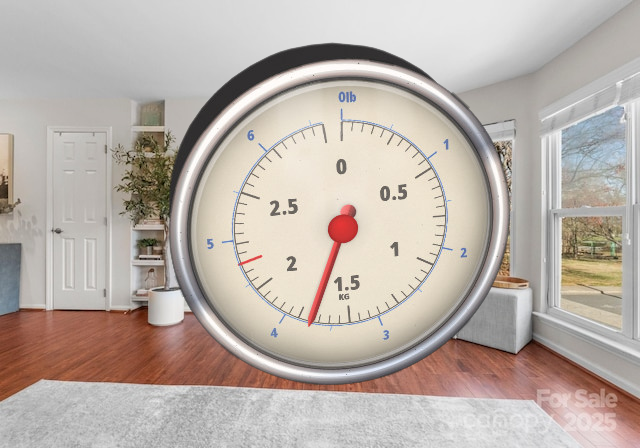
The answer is 1.7 kg
